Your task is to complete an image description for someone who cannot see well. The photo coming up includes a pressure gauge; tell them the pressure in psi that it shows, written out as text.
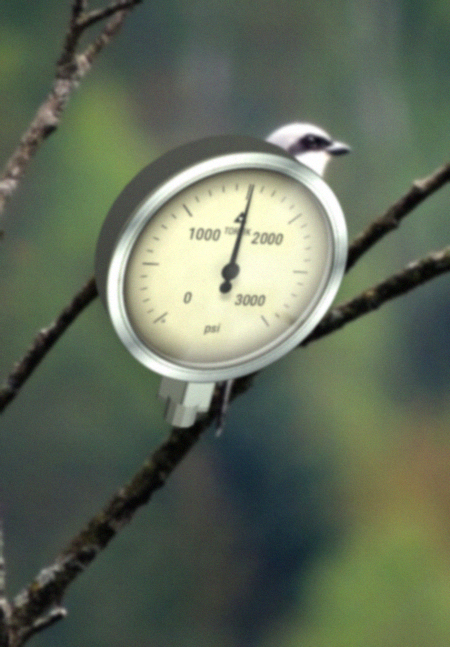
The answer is 1500 psi
